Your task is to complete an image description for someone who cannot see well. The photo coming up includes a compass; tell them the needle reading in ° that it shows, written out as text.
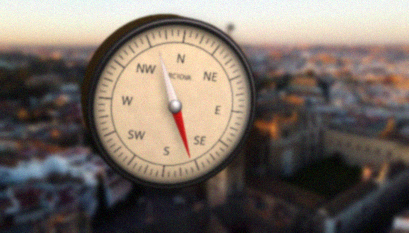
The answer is 155 °
